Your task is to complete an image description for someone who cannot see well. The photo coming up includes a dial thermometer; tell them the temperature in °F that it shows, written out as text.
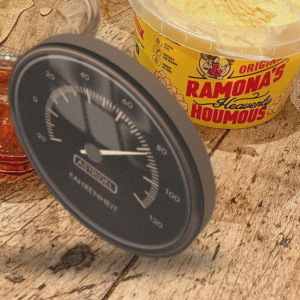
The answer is 80 °F
